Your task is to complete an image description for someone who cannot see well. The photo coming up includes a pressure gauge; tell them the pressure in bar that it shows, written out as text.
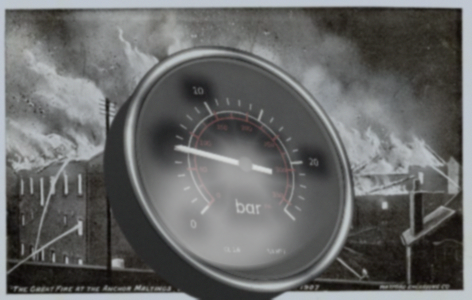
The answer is 5 bar
